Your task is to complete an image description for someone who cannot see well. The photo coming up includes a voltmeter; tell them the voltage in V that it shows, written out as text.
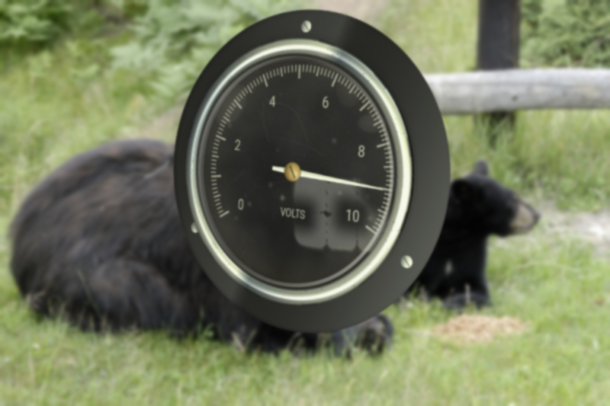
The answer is 9 V
